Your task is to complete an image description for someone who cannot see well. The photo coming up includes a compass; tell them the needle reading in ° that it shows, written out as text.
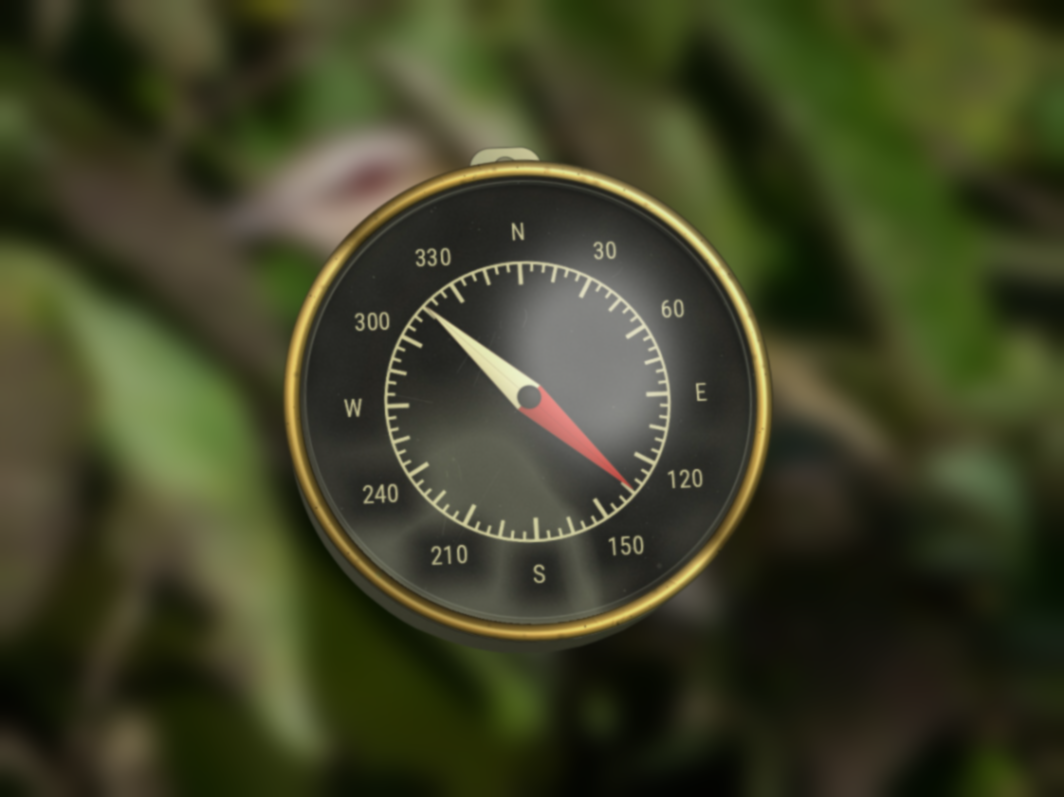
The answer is 135 °
